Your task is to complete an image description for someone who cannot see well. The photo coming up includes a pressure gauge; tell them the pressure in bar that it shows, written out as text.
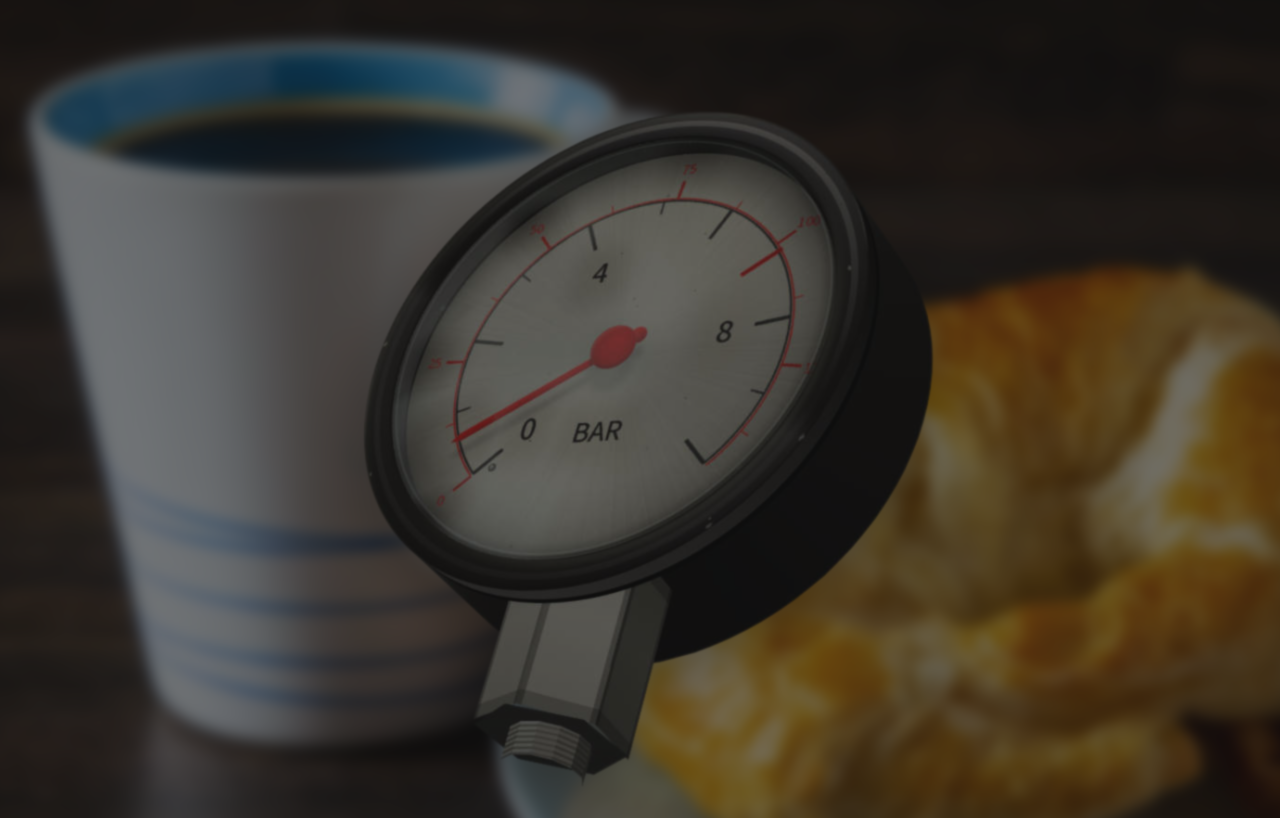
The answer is 0.5 bar
